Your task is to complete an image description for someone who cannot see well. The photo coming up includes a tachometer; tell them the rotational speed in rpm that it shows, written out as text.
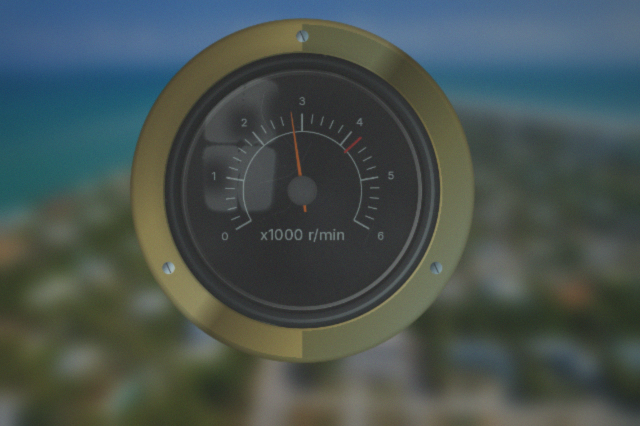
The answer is 2800 rpm
